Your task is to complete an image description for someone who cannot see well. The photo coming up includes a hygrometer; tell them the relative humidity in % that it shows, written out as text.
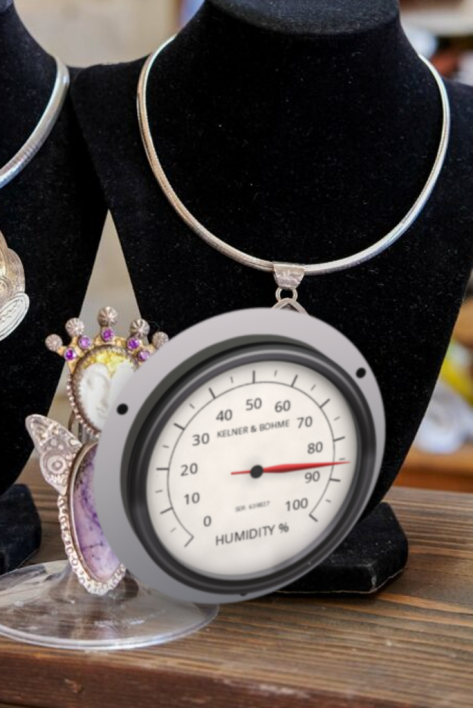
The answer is 85 %
